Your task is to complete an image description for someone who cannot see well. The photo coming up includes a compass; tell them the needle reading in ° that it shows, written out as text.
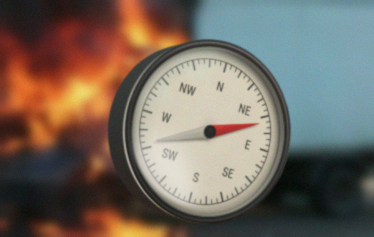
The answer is 65 °
